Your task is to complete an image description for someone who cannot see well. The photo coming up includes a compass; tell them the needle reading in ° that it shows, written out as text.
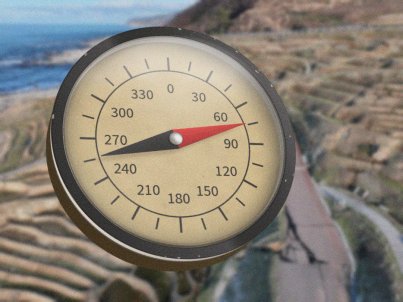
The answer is 75 °
